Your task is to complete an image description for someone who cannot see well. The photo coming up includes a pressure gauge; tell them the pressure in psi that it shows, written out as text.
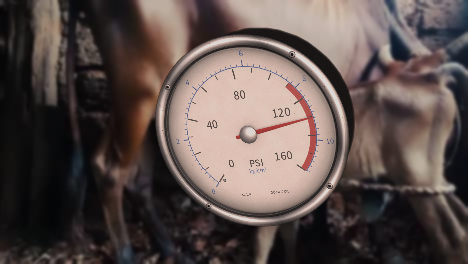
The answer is 130 psi
